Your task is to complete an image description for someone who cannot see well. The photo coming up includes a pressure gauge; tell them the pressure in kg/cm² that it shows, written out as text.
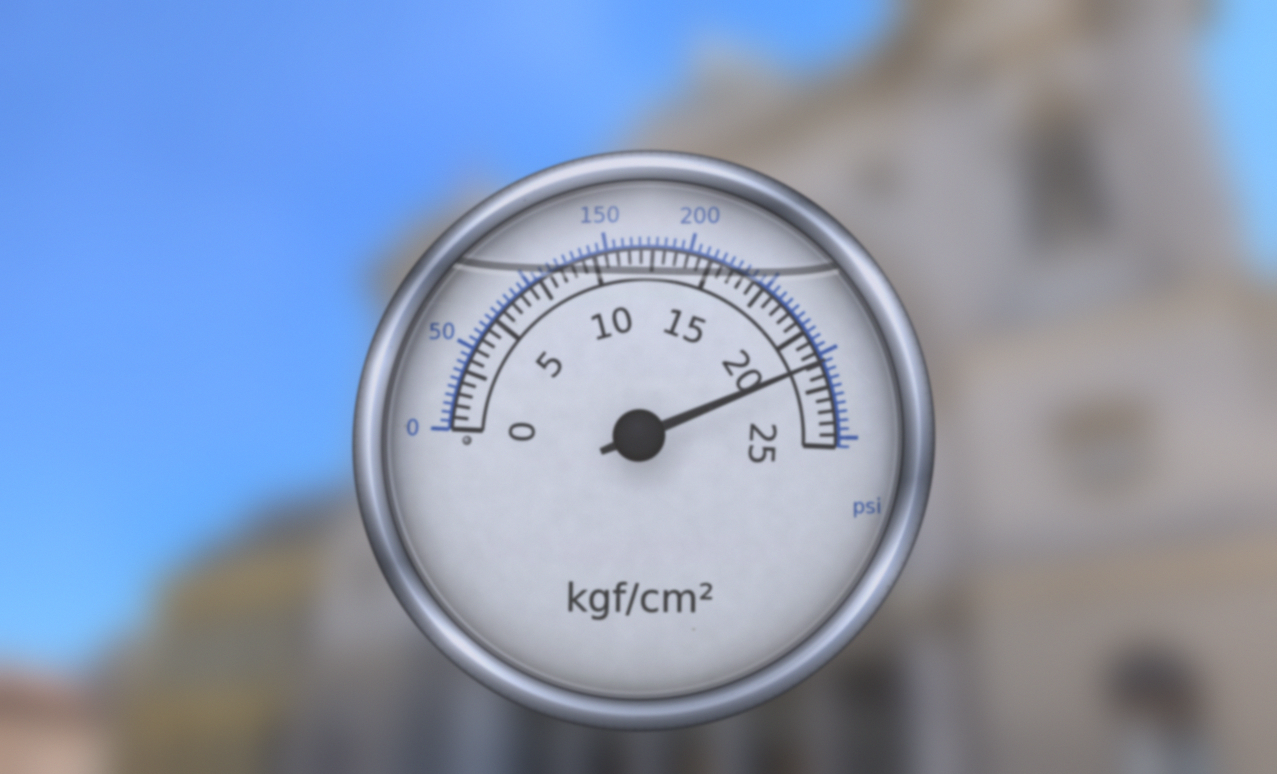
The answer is 21.5 kg/cm²
